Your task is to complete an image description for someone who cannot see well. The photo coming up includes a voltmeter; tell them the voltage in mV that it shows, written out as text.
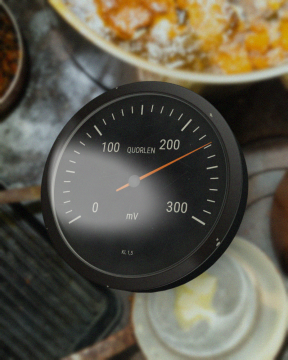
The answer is 230 mV
